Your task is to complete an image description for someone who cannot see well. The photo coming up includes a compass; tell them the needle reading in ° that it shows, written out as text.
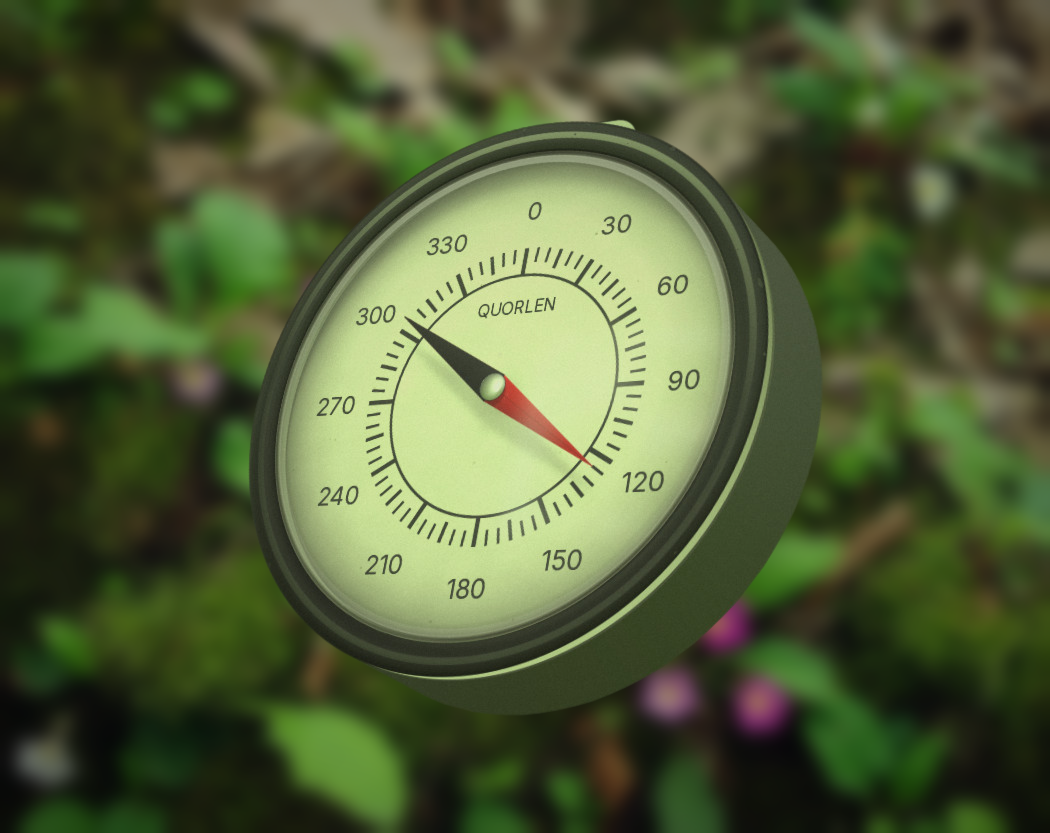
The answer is 125 °
